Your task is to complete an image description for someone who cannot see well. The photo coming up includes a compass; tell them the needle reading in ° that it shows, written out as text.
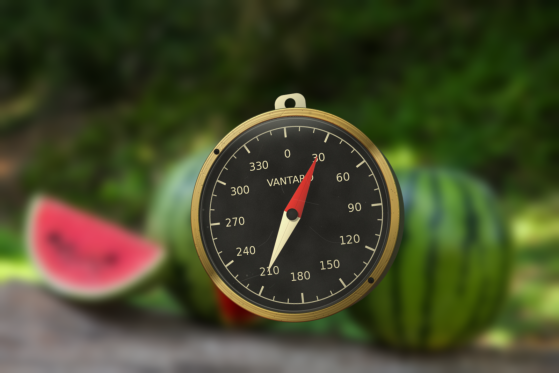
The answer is 30 °
